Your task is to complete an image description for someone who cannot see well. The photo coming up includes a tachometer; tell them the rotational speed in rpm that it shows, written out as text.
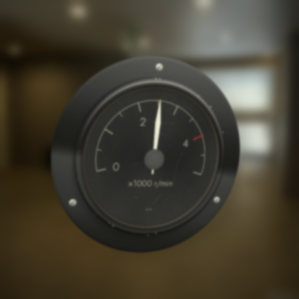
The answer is 2500 rpm
